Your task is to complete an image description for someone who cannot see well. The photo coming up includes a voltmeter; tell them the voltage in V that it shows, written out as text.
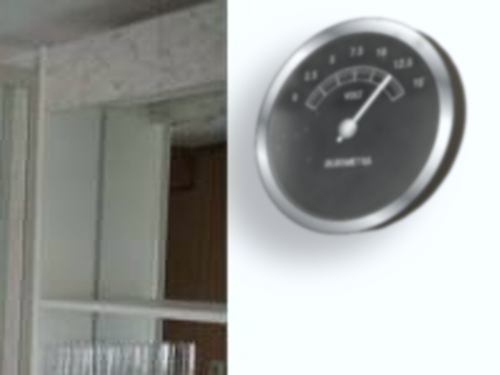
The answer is 12.5 V
